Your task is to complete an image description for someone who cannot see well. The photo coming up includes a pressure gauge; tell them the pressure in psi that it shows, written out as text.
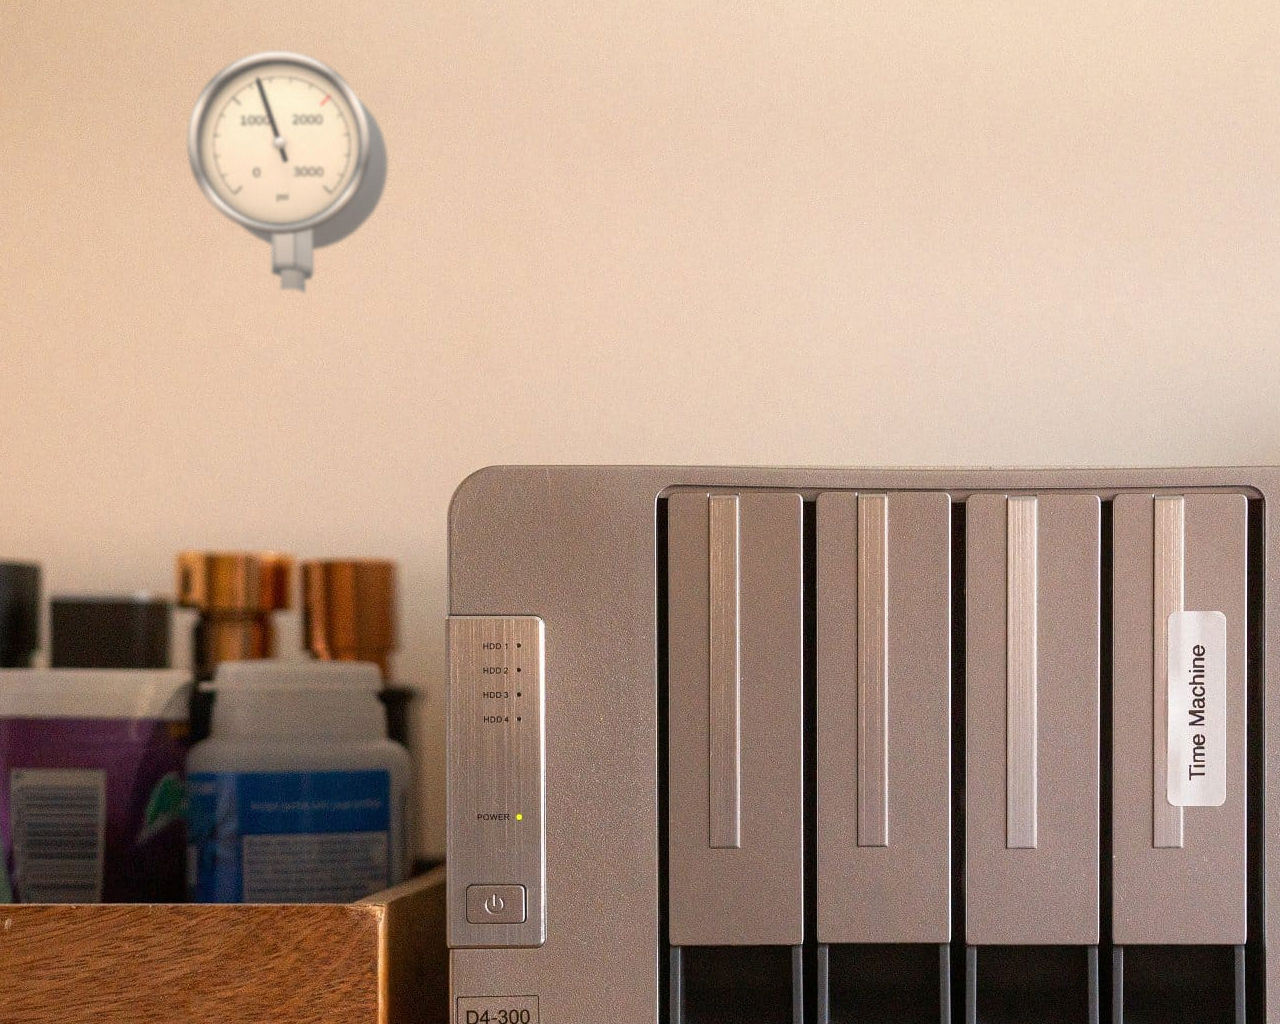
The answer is 1300 psi
